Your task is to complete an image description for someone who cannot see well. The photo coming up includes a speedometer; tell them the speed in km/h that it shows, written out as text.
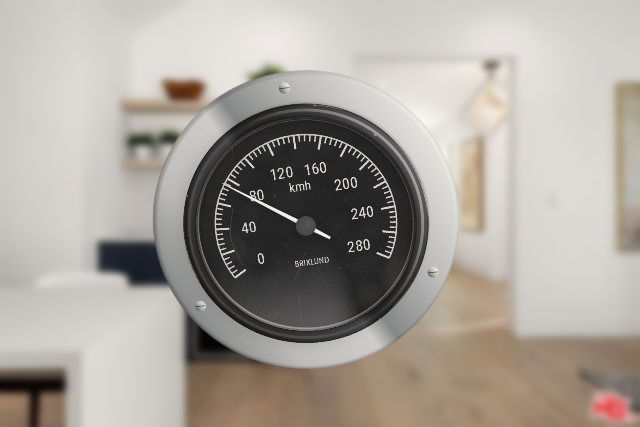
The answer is 76 km/h
